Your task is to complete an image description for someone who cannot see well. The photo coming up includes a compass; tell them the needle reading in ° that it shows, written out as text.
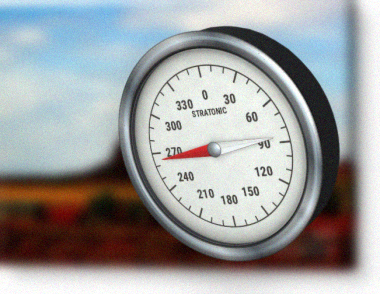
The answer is 265 °
